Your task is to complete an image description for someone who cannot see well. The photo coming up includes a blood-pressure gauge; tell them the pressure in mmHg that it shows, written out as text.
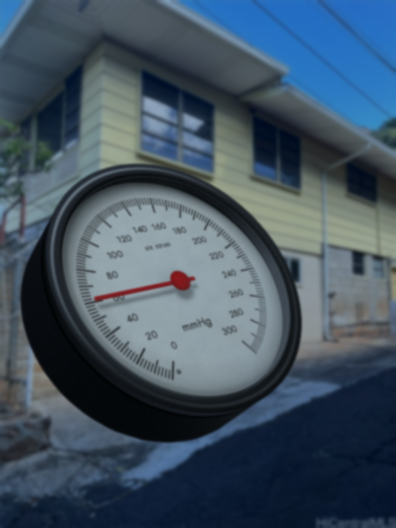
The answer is 60 mmHg
